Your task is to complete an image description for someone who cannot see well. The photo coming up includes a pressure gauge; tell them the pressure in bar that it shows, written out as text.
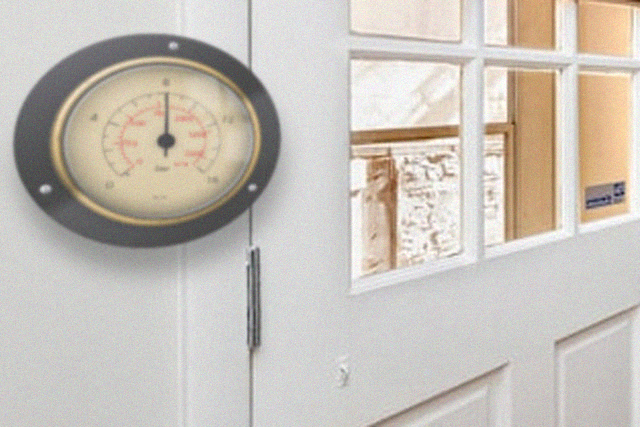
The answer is 8 bar
